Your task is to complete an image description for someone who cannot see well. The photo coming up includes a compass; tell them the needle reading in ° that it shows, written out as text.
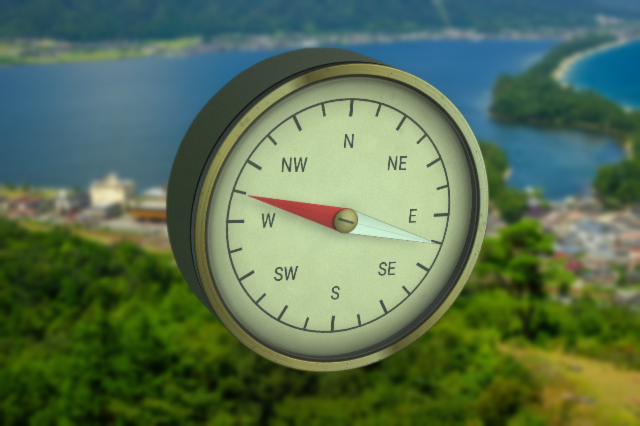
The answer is 285 °
